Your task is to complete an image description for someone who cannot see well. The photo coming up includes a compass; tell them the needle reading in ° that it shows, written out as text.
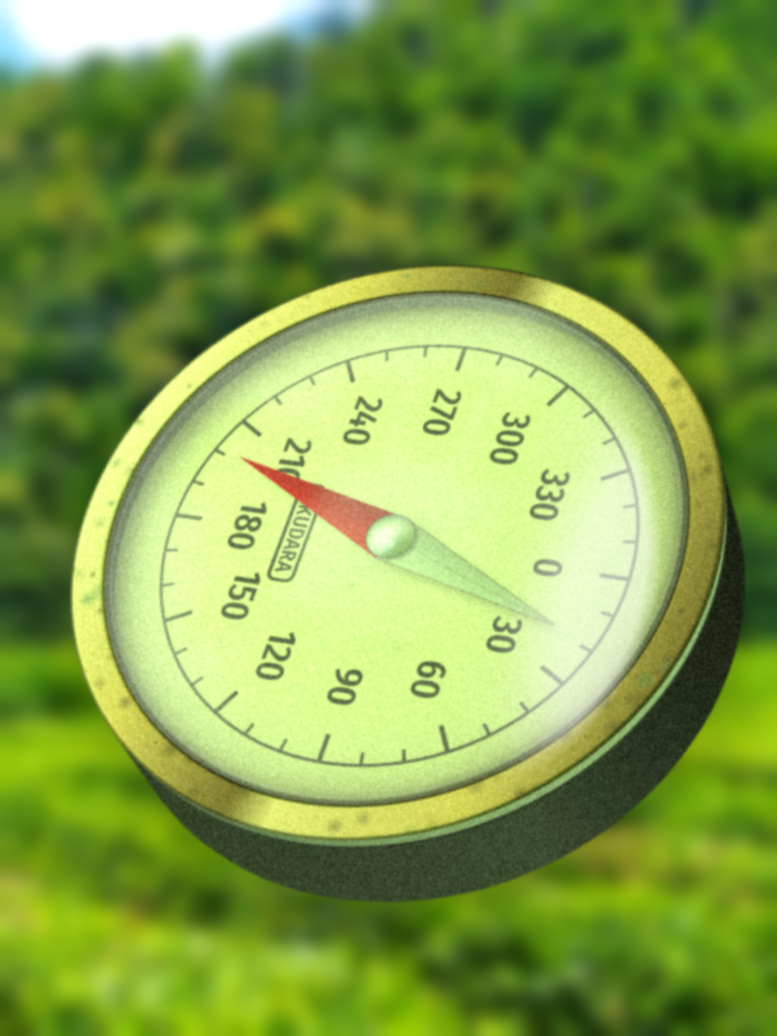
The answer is 200 °
